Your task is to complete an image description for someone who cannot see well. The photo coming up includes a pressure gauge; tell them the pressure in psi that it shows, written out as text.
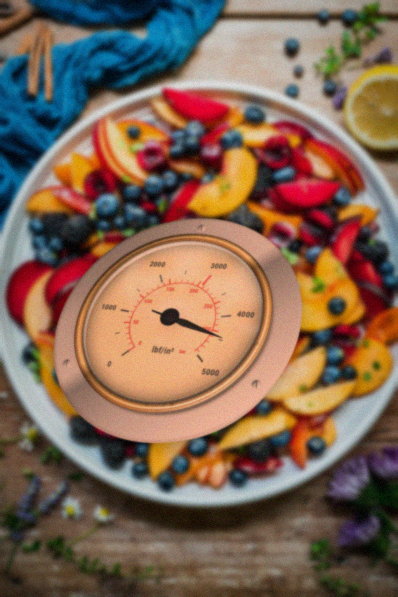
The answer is 4500 psi
